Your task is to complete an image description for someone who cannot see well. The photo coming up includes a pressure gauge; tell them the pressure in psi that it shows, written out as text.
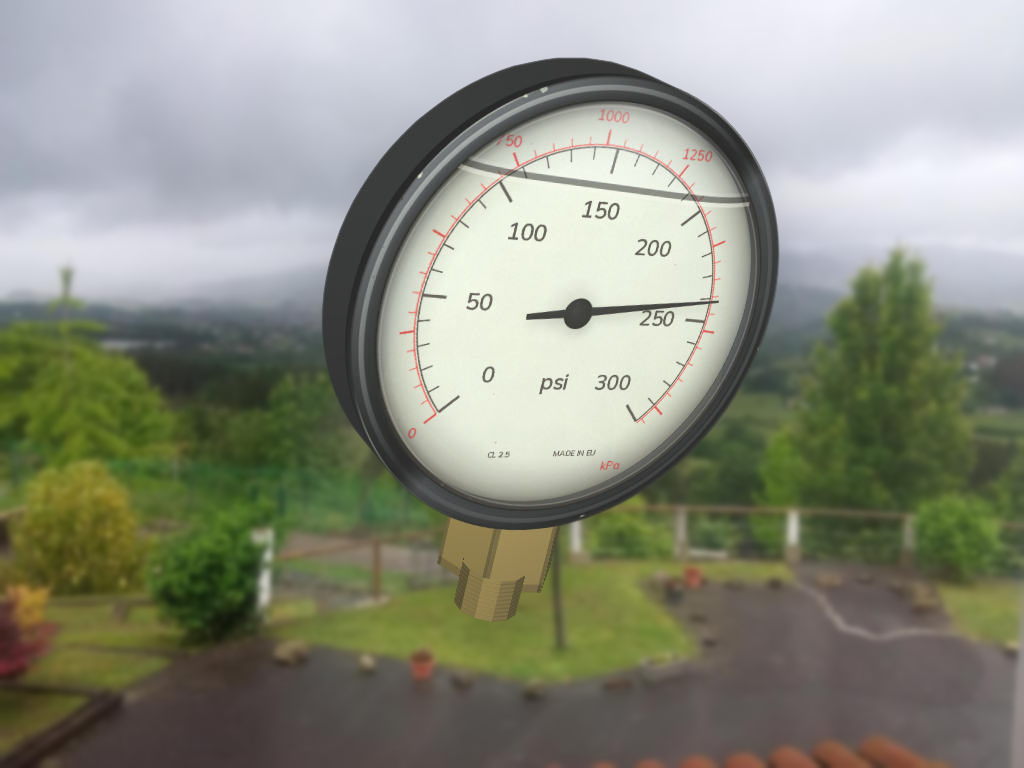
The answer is 240 psi
